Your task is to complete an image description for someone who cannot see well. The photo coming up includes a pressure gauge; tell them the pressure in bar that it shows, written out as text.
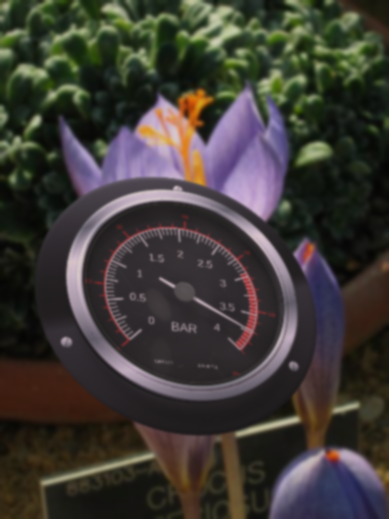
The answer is 3.75 bar
